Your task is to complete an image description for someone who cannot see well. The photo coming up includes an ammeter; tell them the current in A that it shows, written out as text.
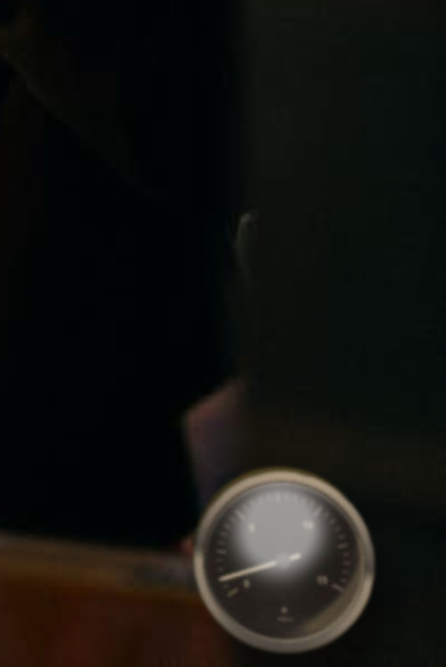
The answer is 1 A
